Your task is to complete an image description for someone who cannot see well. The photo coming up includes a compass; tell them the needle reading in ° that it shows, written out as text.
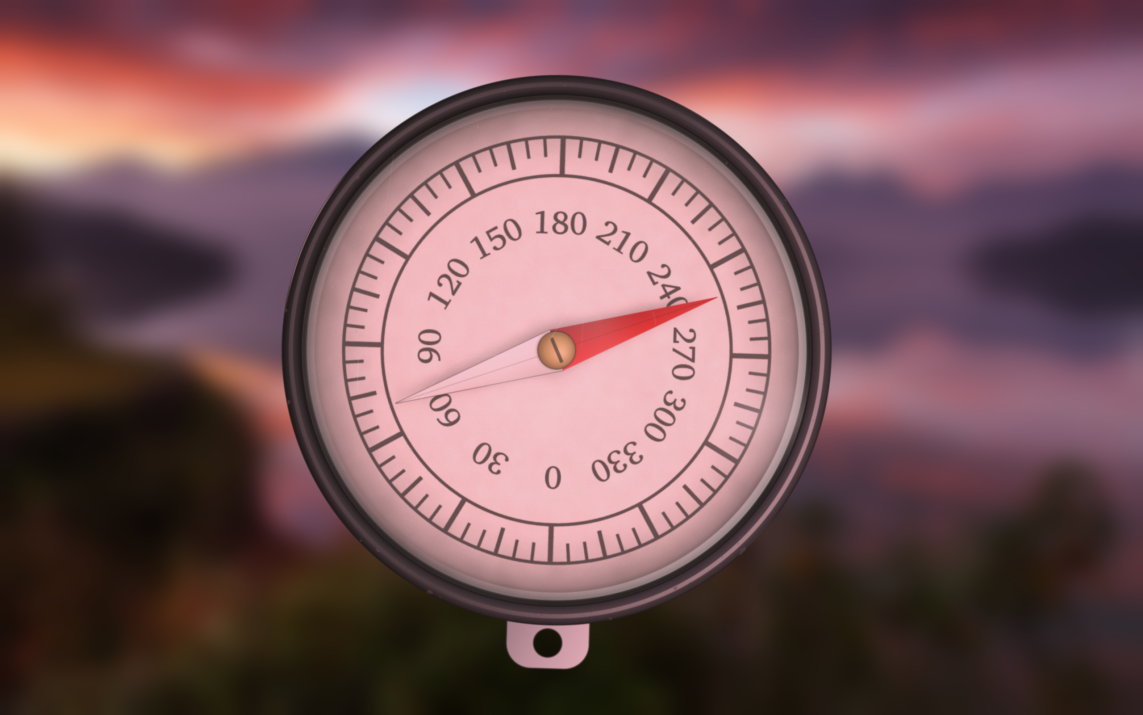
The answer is 250 °
